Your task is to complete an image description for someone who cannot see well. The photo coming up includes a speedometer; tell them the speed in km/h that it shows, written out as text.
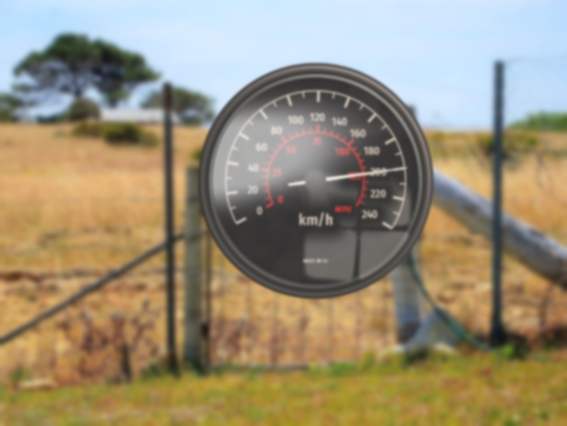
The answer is 200 km/h
